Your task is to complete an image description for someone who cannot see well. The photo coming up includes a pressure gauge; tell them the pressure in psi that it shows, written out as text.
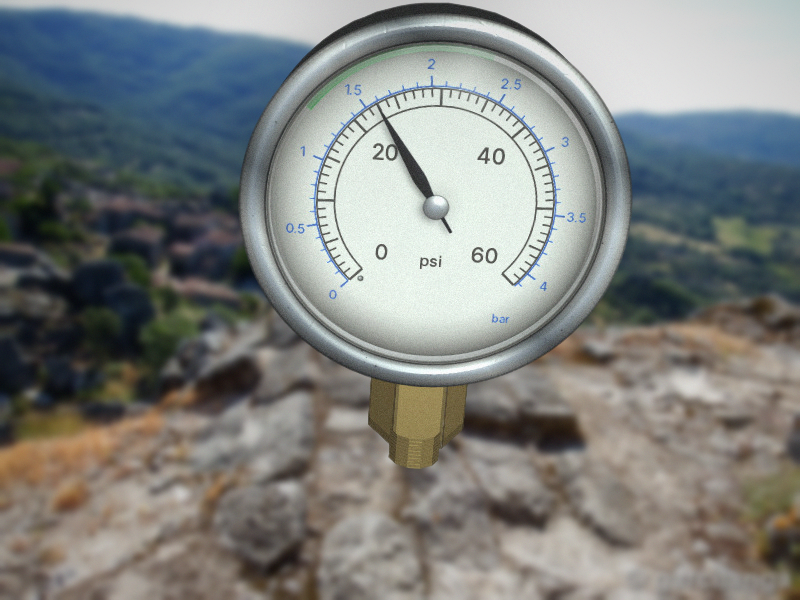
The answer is 23 psi
